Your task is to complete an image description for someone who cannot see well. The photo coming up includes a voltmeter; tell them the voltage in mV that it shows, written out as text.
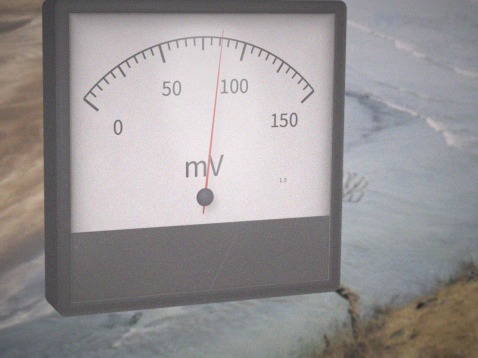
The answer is 85 mV
